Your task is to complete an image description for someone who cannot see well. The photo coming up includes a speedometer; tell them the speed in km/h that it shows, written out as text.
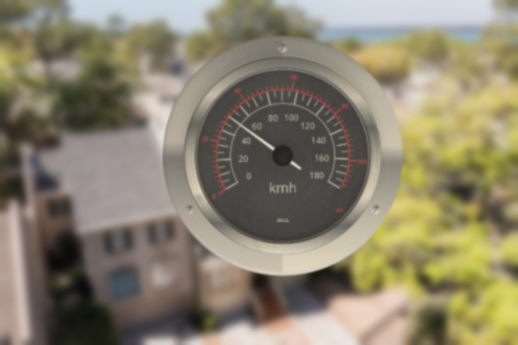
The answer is 50 km/h
